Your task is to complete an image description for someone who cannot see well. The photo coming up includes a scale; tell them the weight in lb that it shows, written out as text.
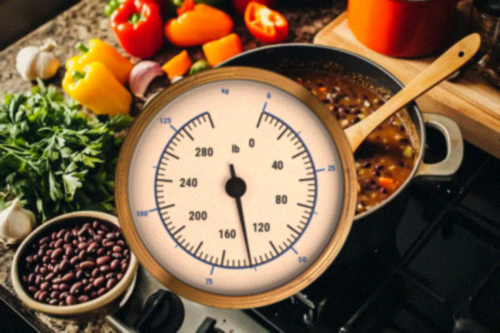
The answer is 140 lb
